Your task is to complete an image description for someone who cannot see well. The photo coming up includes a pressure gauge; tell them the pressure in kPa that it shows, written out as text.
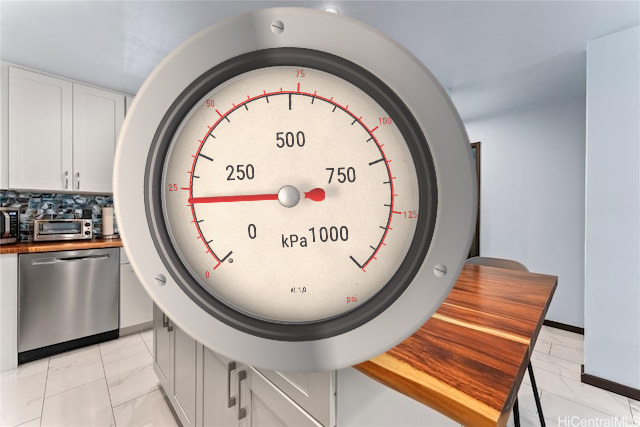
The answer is 150 kPa
